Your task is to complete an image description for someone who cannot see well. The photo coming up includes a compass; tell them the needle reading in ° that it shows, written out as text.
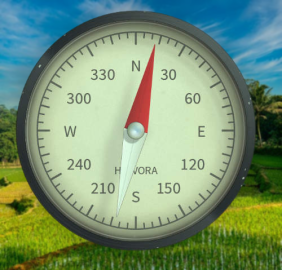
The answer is 12.5 °
